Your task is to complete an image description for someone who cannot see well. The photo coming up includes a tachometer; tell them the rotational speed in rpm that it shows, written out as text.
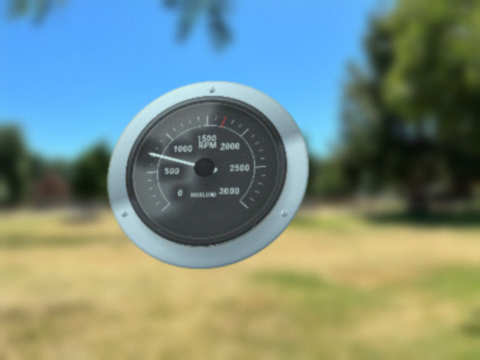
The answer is 700 rpm
